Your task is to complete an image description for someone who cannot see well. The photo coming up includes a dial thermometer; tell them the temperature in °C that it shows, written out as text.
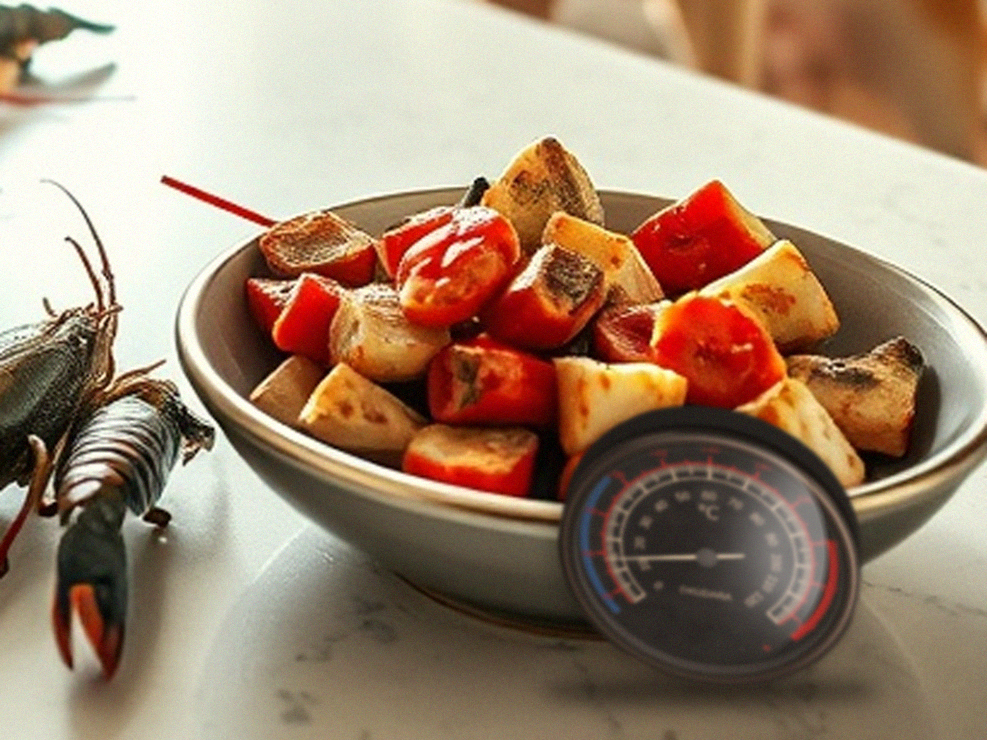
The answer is 15 °C
